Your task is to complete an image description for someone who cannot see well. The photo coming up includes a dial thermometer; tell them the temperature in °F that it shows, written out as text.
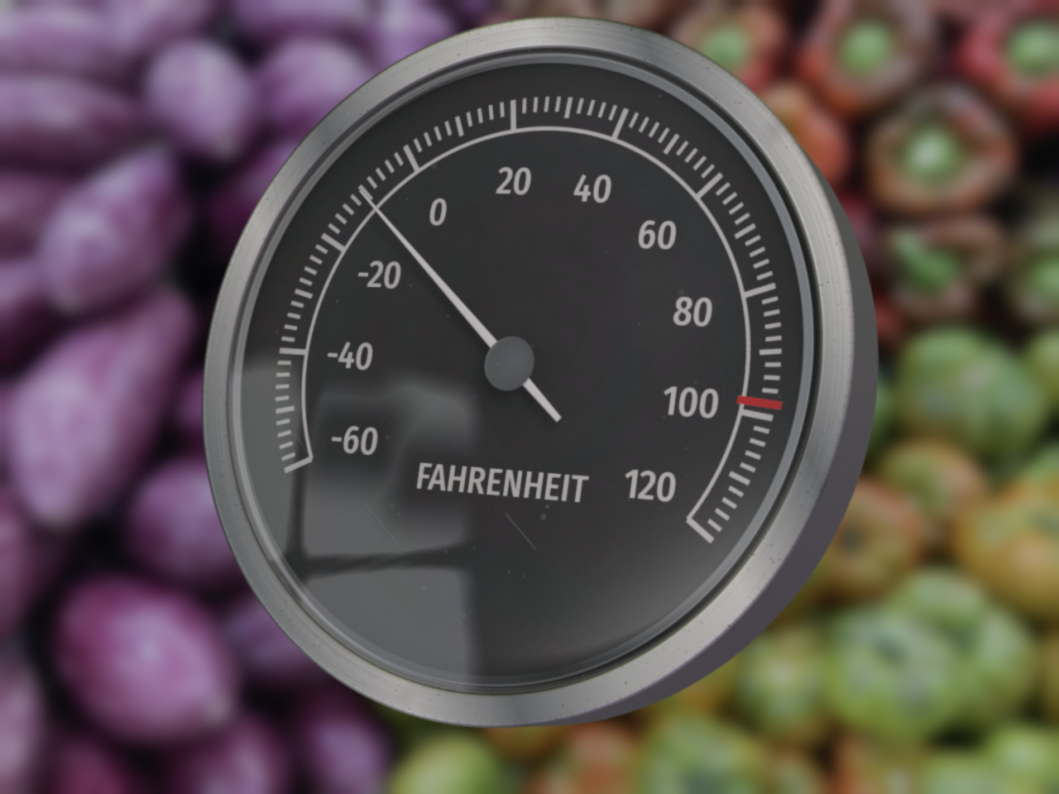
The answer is -10 °F
